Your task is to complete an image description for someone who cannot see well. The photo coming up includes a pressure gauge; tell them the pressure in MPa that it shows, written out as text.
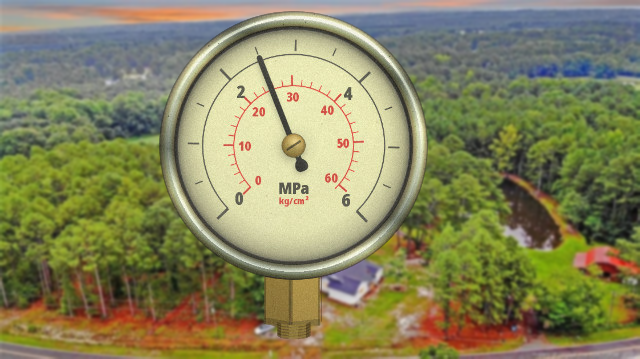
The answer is 2.5 MPa
